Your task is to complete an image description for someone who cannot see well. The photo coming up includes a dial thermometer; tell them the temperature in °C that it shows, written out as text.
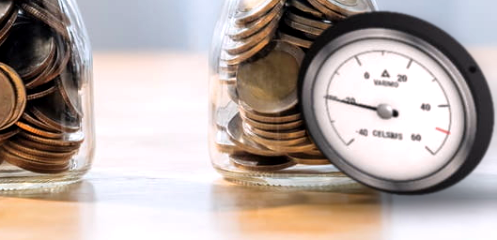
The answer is -20 °C
